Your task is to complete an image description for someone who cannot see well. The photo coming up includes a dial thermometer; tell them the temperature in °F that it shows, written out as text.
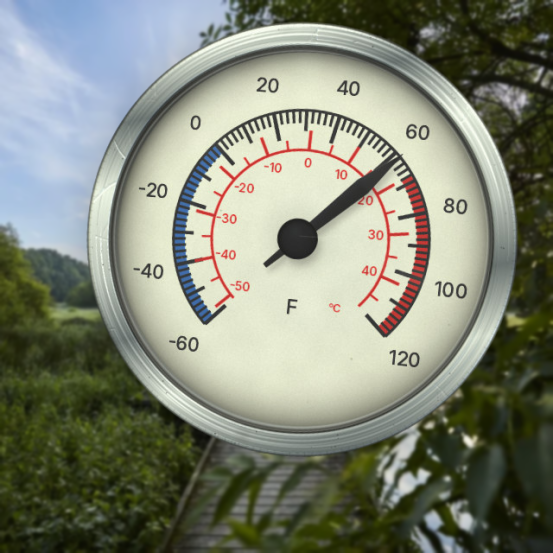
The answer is 62 °F
